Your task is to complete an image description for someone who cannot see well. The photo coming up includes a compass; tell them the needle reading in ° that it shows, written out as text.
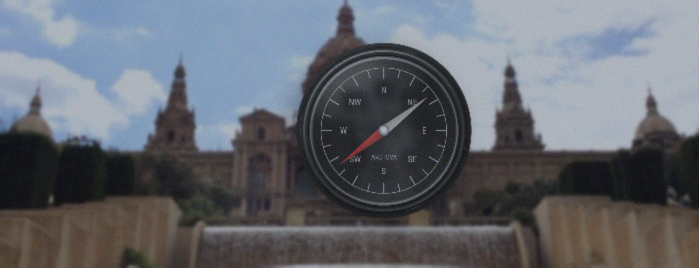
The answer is 232.5 °
